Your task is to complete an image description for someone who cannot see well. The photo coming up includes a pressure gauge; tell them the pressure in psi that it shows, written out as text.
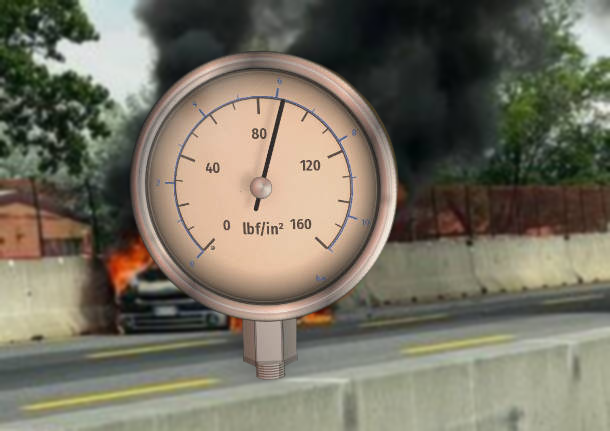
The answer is 90 psi
